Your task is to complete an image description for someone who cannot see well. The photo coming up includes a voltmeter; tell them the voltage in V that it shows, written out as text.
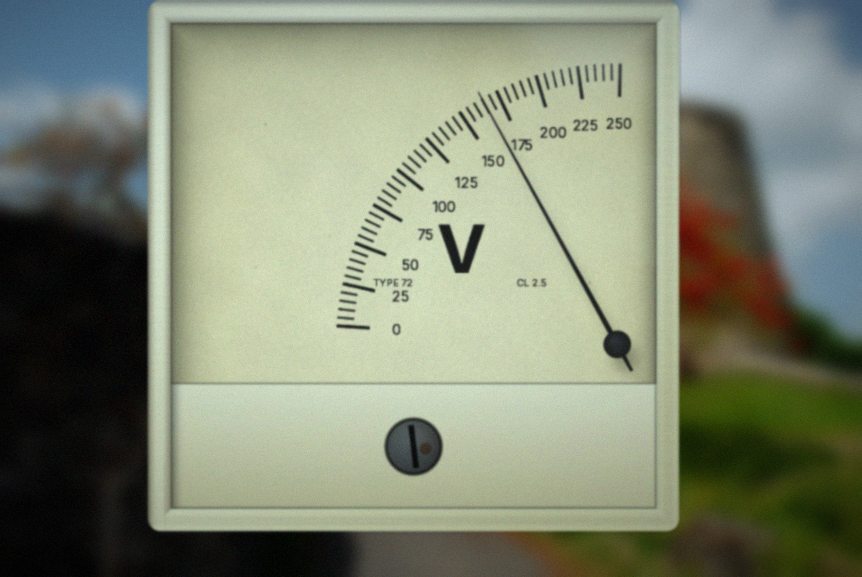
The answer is 165 V
